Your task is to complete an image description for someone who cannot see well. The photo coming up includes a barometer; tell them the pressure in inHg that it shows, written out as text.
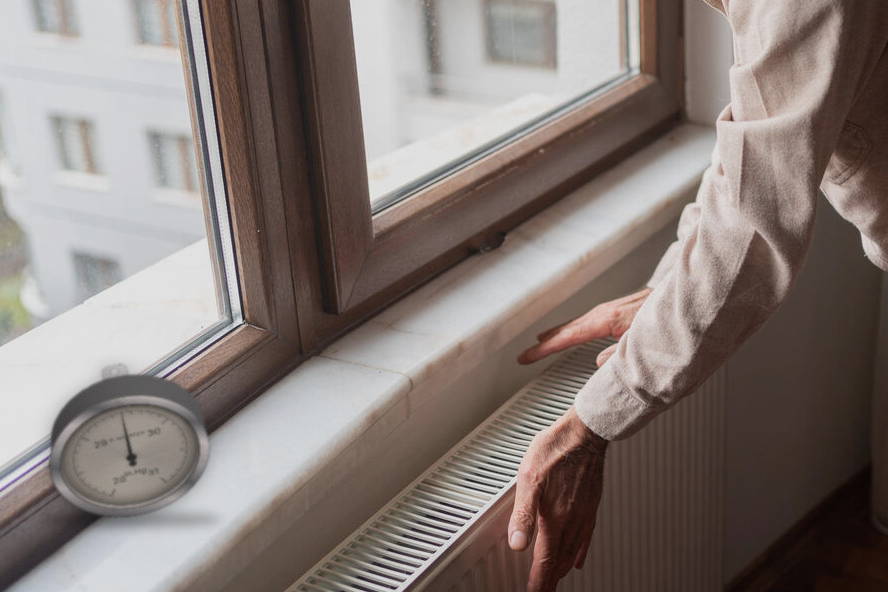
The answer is 29.5 inHg
